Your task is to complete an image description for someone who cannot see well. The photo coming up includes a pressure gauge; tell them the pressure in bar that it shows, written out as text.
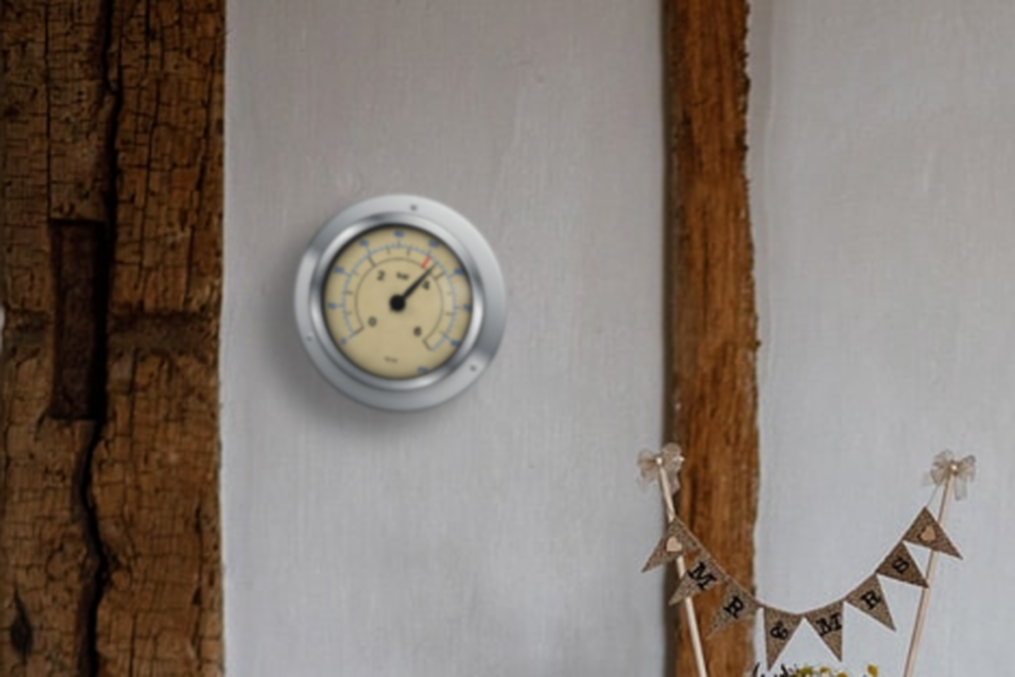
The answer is 3.75 bar
